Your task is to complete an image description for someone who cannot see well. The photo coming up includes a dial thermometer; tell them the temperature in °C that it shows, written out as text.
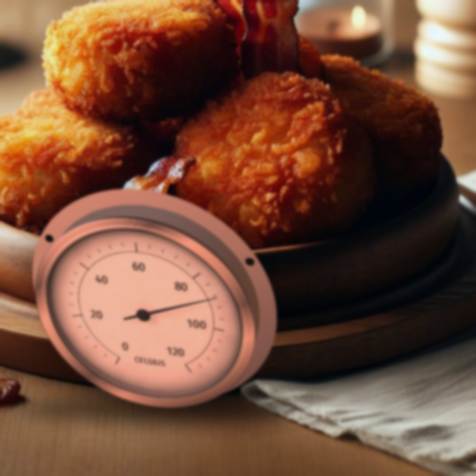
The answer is 88 °C
